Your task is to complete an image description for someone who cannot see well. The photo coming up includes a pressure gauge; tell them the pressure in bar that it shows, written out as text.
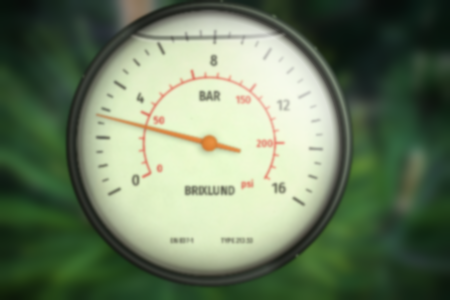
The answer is 2.75 bar
